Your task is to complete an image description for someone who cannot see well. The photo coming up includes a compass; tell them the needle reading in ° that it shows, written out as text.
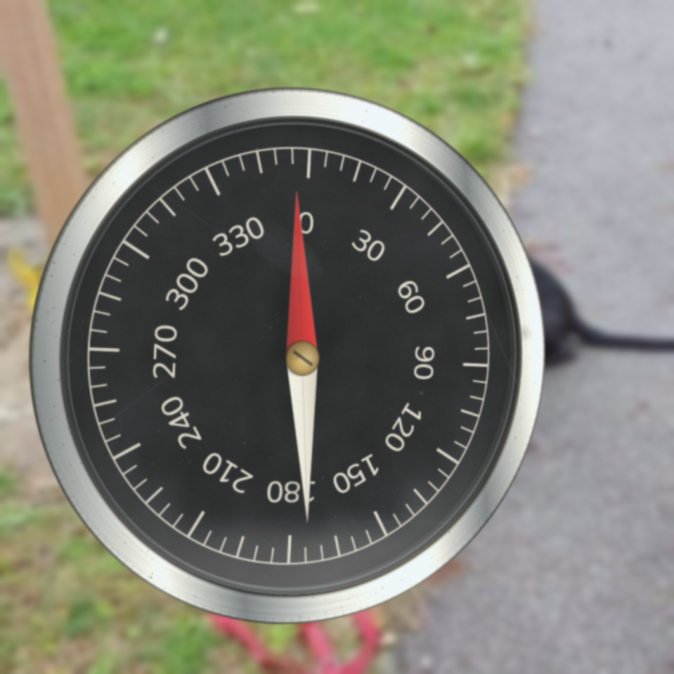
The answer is 355 °
